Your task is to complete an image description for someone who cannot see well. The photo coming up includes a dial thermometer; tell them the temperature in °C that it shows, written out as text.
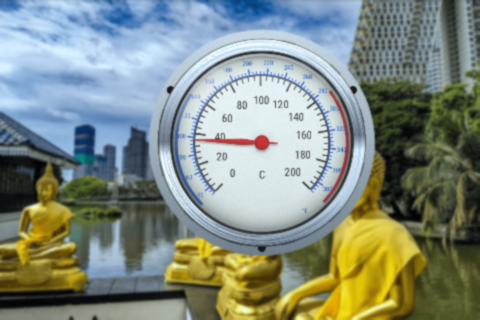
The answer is 36 °C
